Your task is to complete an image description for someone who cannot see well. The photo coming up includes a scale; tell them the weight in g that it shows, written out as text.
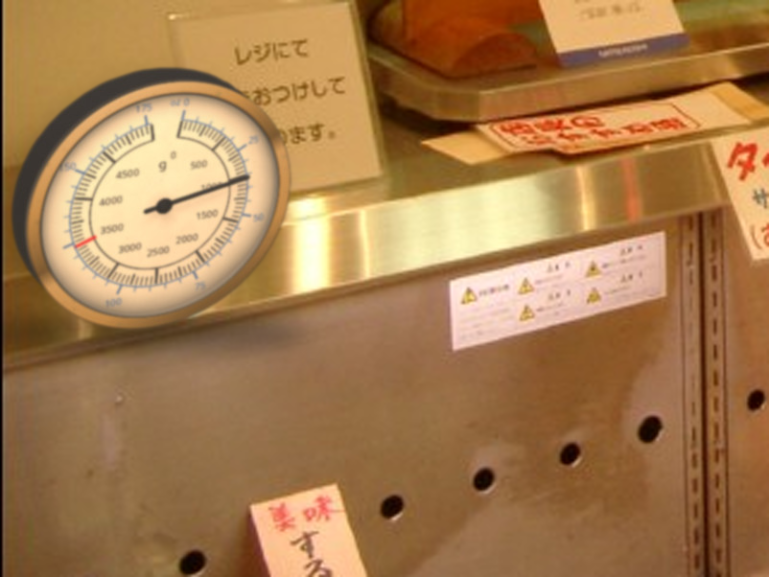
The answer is 1000 g
